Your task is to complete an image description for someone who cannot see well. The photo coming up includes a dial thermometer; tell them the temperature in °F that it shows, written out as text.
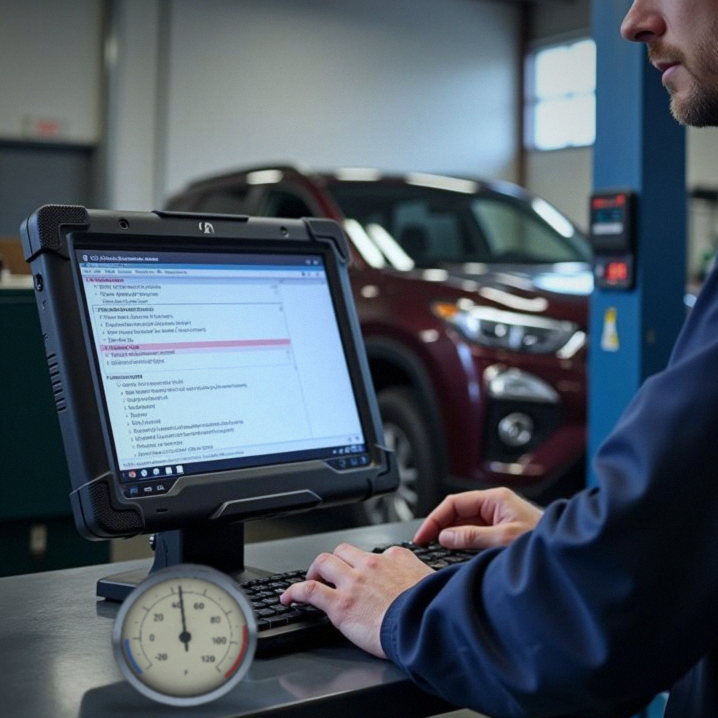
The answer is 45 °F
